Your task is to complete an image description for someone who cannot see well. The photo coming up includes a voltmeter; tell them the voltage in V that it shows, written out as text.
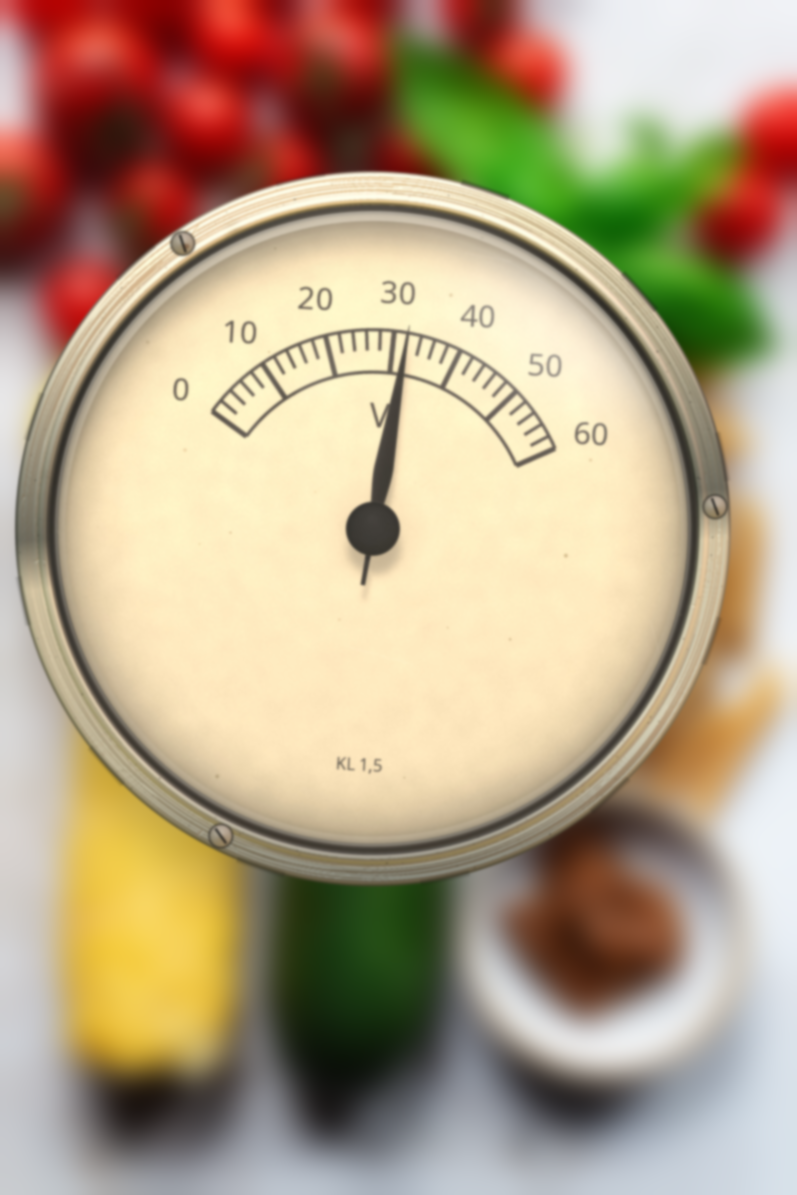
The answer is 32 V
